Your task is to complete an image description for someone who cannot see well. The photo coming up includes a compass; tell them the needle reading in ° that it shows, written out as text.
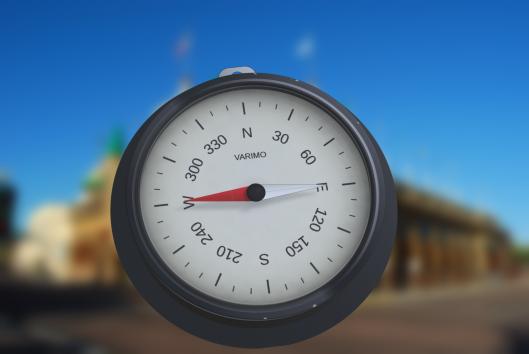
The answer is 270 °
